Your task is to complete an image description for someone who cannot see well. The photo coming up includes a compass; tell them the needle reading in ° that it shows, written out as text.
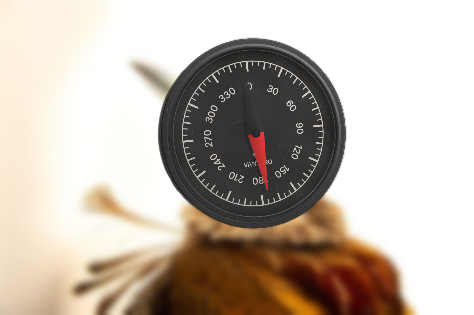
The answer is 175 °
